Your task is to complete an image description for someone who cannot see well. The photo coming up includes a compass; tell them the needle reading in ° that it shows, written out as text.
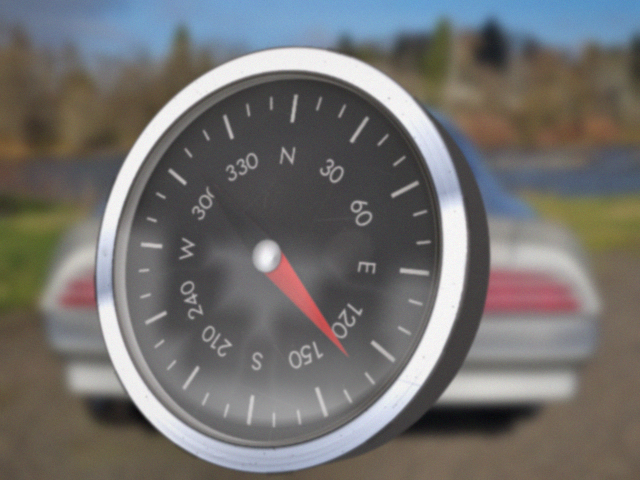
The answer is 130 °
